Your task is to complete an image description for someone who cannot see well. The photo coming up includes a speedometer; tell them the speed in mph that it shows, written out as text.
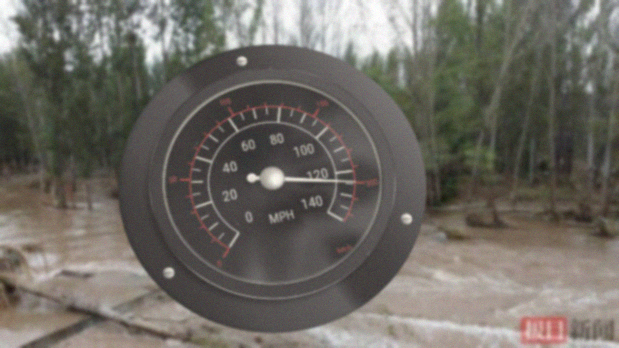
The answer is 125 mph
